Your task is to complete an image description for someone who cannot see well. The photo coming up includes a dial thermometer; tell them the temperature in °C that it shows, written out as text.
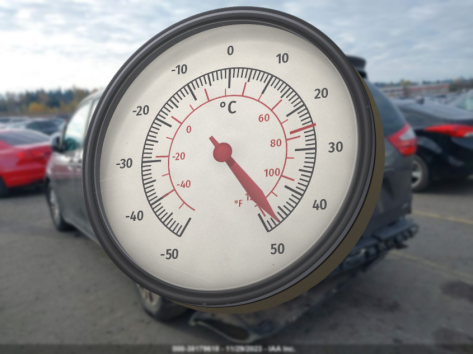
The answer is 47 °C
